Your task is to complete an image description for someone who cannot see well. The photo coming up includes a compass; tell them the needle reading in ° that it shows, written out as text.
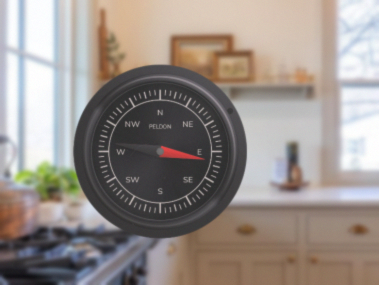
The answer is 100 °
